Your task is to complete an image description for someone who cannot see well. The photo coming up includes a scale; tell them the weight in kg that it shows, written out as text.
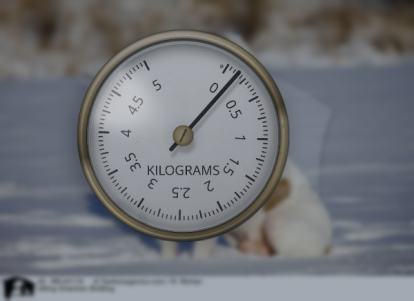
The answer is 0.15 kg
